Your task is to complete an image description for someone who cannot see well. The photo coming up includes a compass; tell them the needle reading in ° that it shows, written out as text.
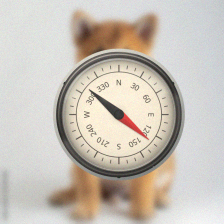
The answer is 130 °
